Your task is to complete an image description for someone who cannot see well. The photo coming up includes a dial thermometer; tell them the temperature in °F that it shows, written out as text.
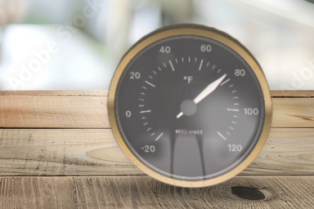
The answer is 76 °F
